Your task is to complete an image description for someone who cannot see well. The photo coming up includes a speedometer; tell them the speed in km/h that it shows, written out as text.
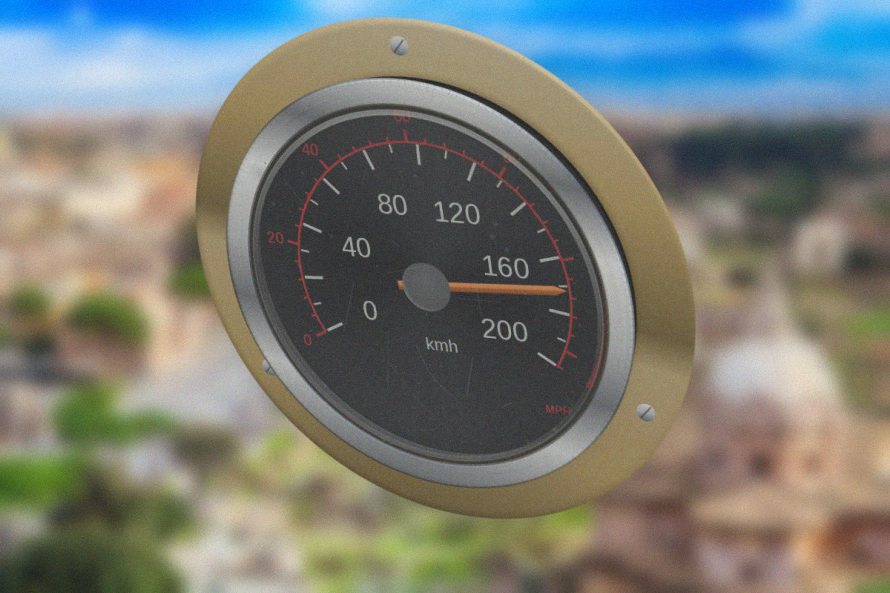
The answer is 170 km/h
